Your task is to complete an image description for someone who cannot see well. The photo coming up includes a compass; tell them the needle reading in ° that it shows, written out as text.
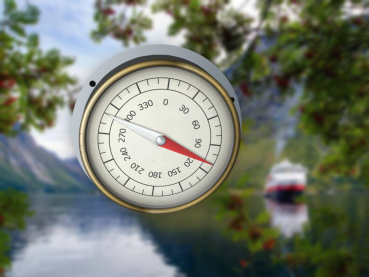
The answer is 110 °
